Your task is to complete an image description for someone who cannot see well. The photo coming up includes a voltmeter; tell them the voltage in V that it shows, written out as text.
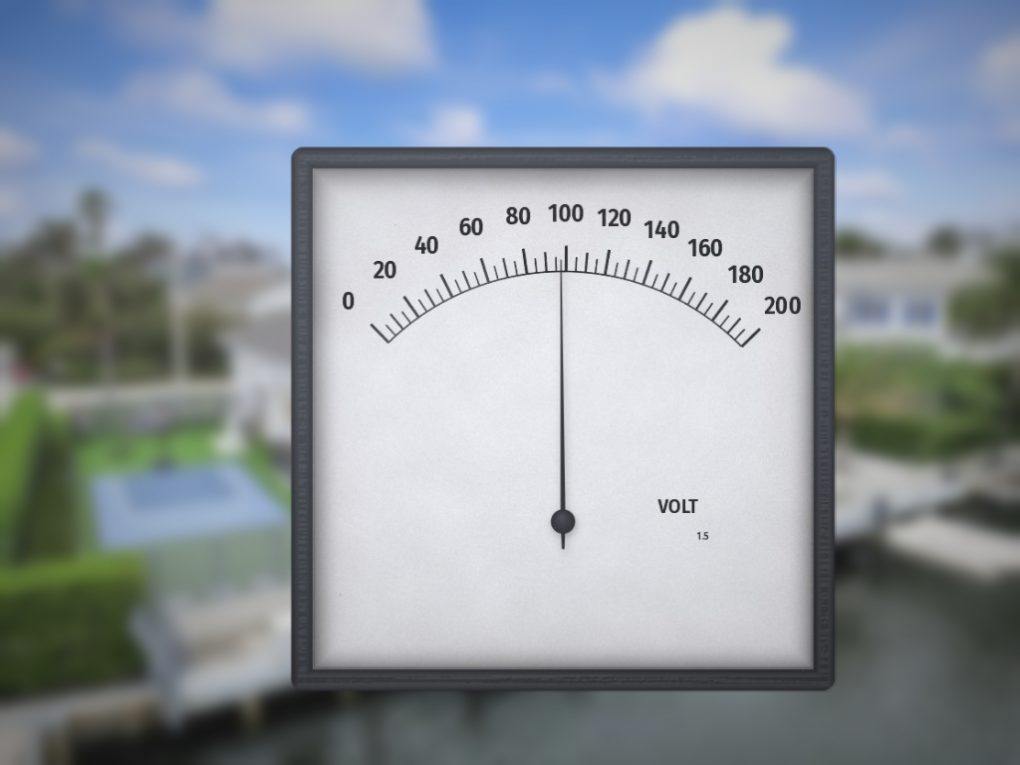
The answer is 97.5 V
